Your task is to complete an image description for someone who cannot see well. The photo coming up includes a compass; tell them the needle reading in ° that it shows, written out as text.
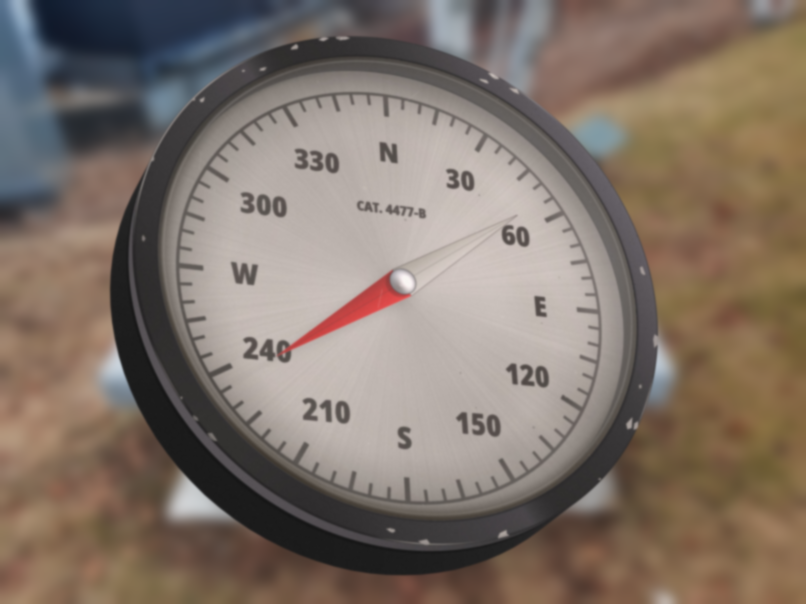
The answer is 235 °
